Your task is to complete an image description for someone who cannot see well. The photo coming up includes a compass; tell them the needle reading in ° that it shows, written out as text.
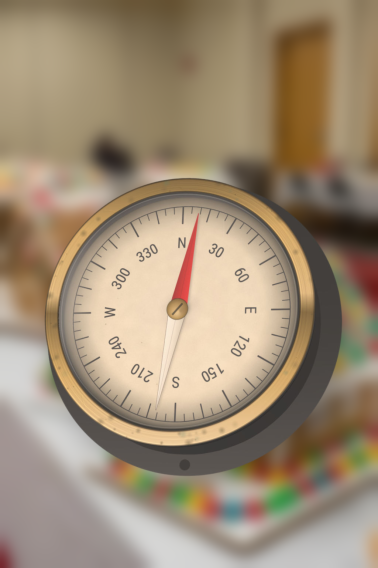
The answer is 10 °
